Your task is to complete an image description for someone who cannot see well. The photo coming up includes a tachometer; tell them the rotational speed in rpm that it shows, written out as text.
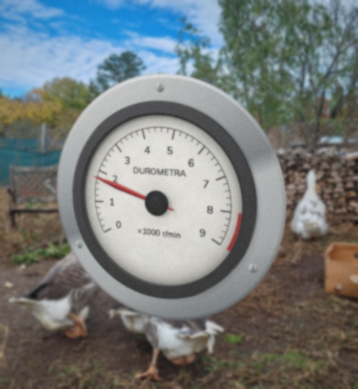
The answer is 1800 rpm
